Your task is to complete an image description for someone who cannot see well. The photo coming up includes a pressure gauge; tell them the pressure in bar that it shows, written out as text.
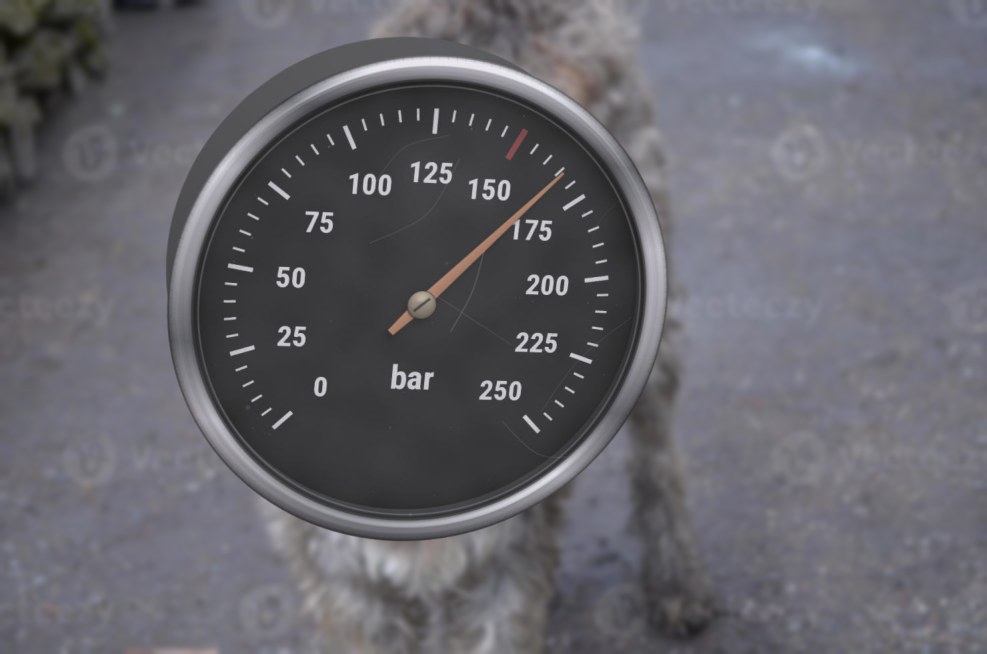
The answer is 165 bar
